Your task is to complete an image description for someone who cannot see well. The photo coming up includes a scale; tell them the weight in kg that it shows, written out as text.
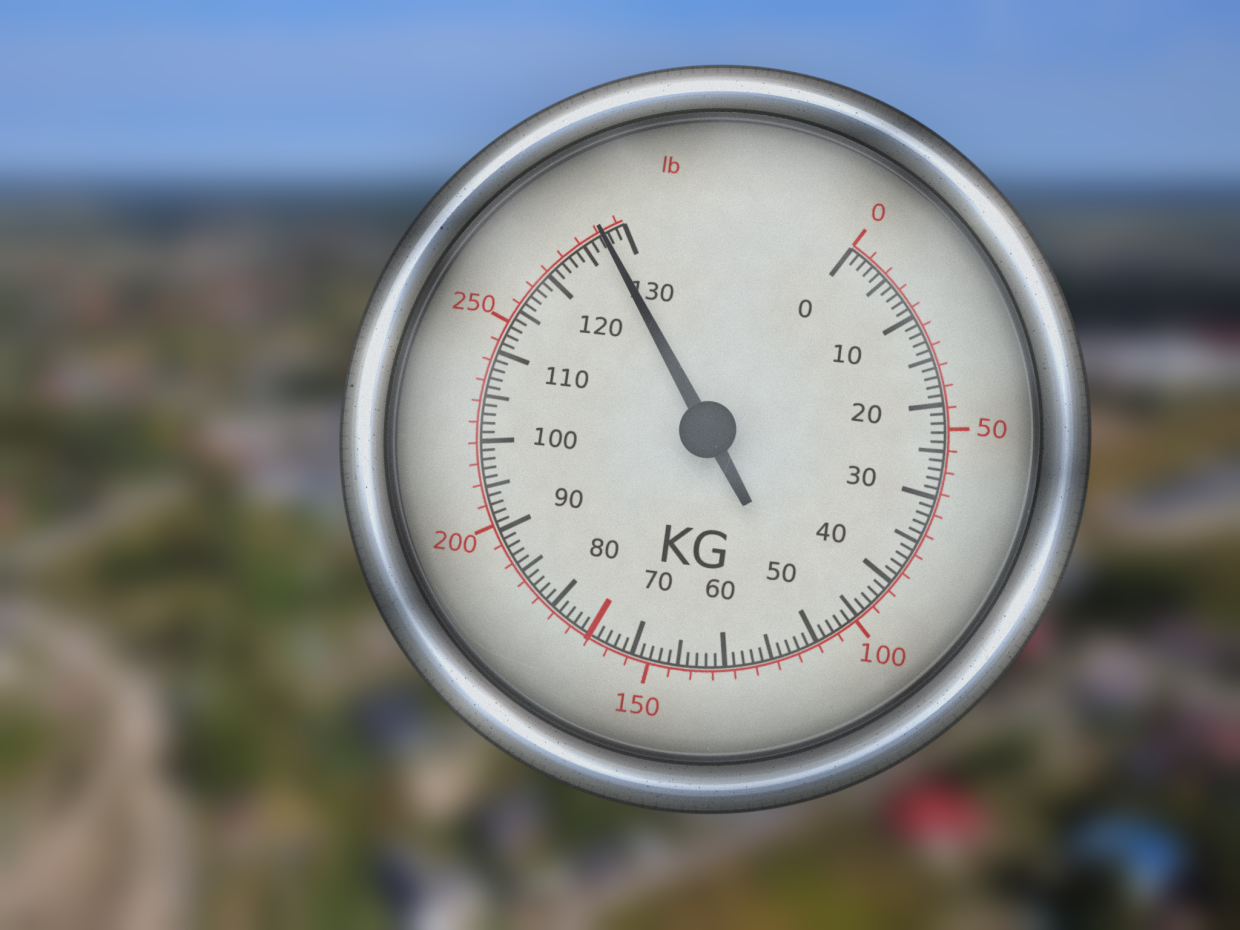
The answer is 127.5 kg
